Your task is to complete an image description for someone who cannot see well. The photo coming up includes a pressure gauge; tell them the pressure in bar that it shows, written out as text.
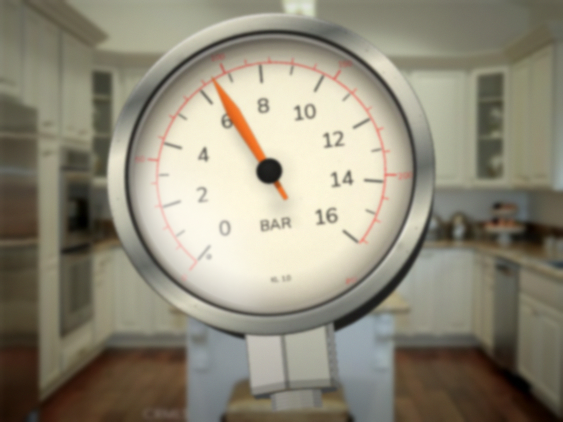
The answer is 6.5 bar
